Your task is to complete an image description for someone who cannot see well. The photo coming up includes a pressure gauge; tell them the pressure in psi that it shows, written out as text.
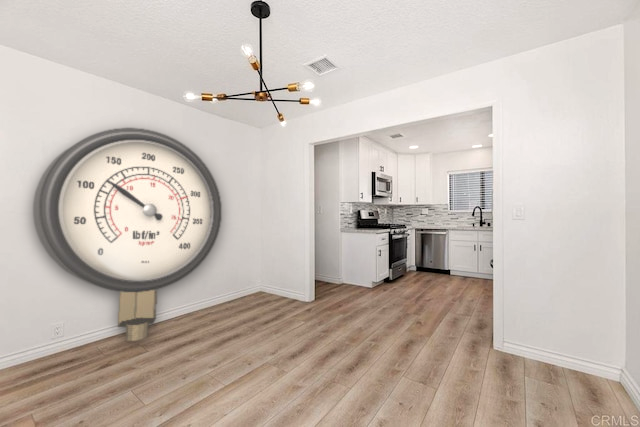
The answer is 120 psi
